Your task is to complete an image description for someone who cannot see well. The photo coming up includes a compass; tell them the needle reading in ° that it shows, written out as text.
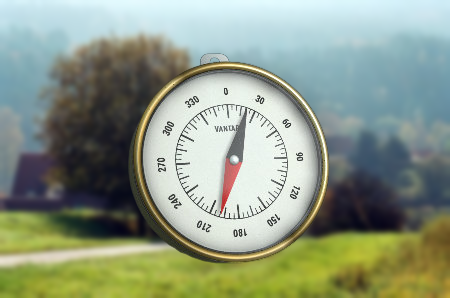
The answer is 200 °
